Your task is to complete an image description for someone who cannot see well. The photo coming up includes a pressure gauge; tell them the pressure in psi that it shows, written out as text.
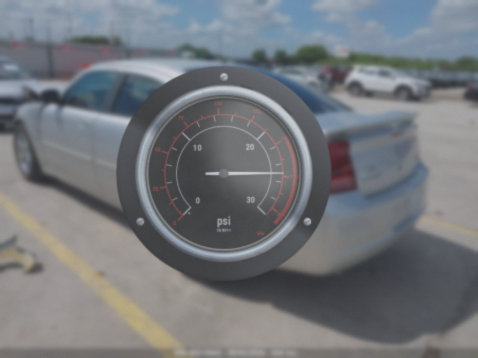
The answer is 25 psi
